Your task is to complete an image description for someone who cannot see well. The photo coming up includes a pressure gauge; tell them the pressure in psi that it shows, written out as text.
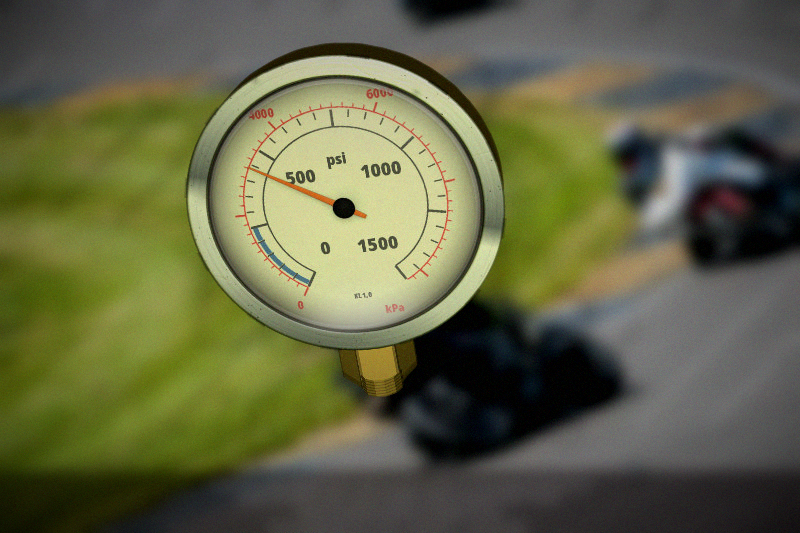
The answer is 450 psi
